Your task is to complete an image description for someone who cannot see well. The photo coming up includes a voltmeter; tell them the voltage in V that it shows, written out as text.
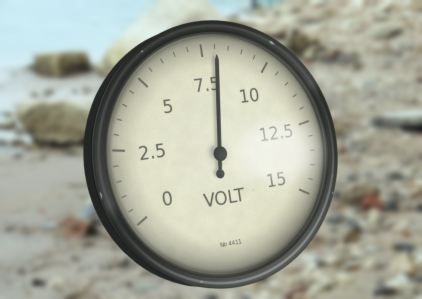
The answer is 8 V
